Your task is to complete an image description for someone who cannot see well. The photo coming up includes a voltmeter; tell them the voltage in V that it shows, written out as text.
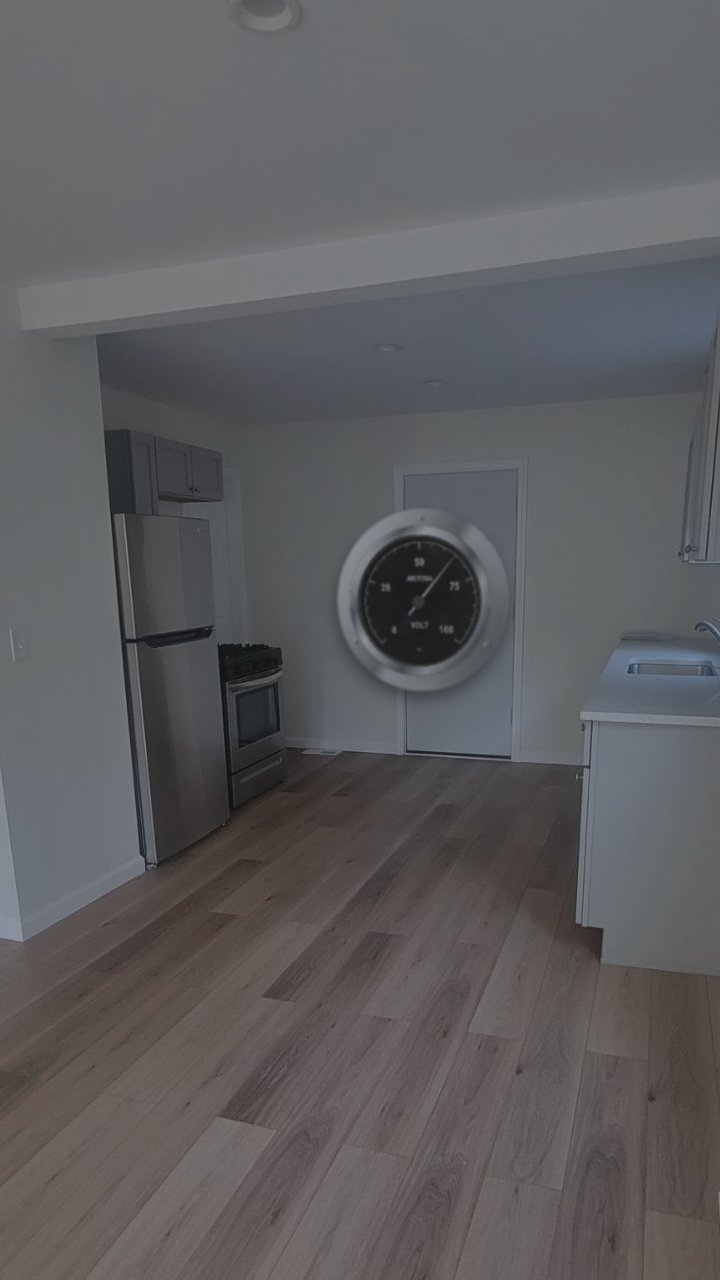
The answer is 65 V
